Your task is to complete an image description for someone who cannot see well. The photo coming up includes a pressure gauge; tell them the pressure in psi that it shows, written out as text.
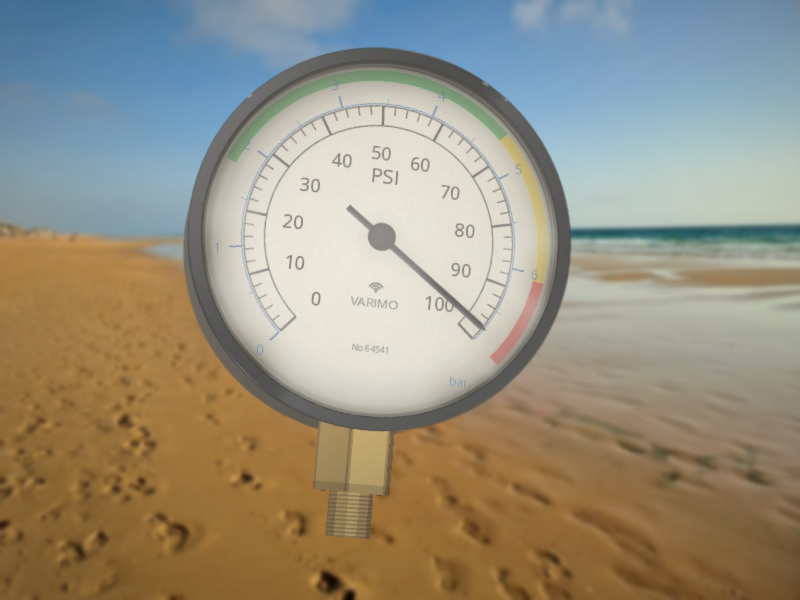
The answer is 98 psi
